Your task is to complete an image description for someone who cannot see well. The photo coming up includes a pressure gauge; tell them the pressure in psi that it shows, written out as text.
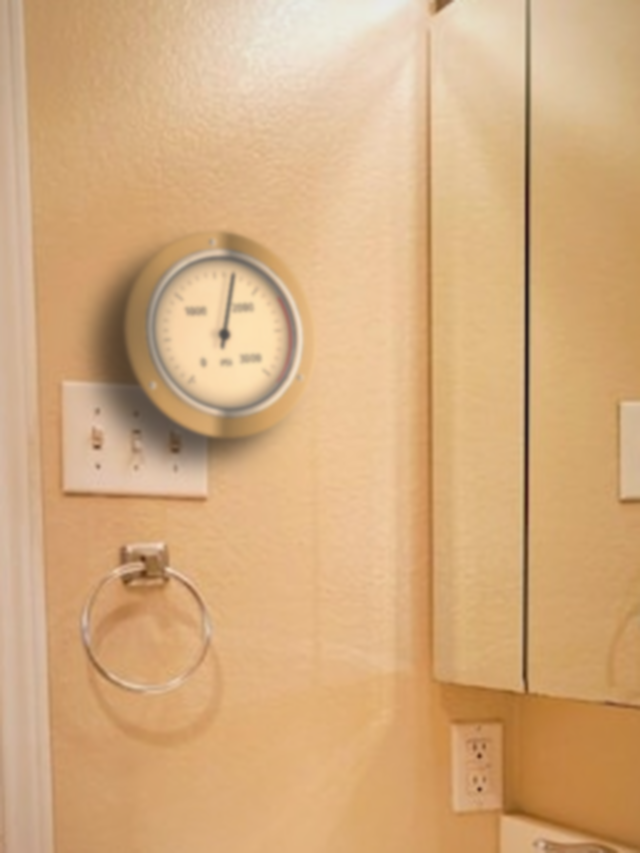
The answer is 1700 psi
